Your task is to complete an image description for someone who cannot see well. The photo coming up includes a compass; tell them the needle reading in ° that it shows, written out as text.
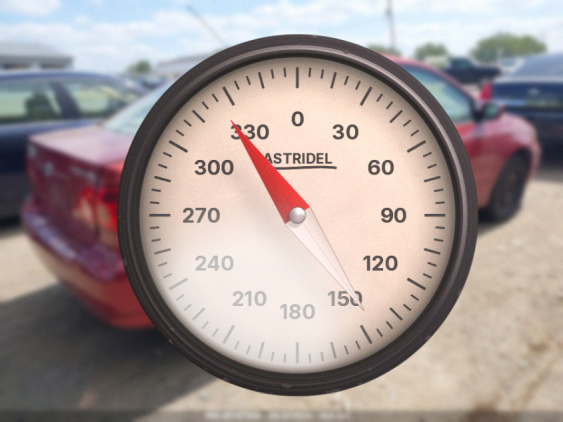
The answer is 325 °
